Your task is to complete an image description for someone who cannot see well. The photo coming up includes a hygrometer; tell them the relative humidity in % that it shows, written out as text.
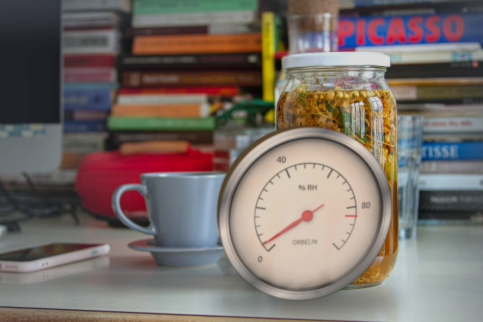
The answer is 4 %
